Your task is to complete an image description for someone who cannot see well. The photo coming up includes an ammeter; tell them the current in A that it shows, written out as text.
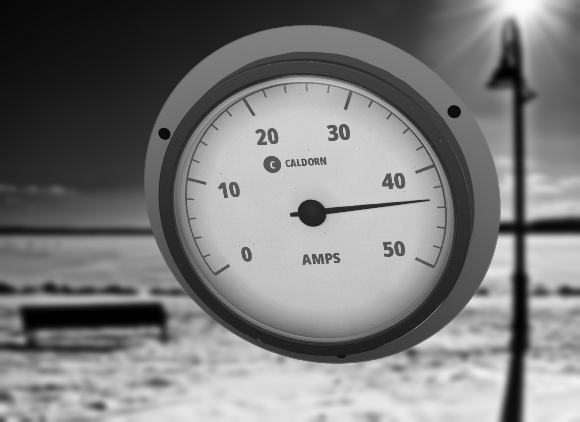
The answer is 43 A
